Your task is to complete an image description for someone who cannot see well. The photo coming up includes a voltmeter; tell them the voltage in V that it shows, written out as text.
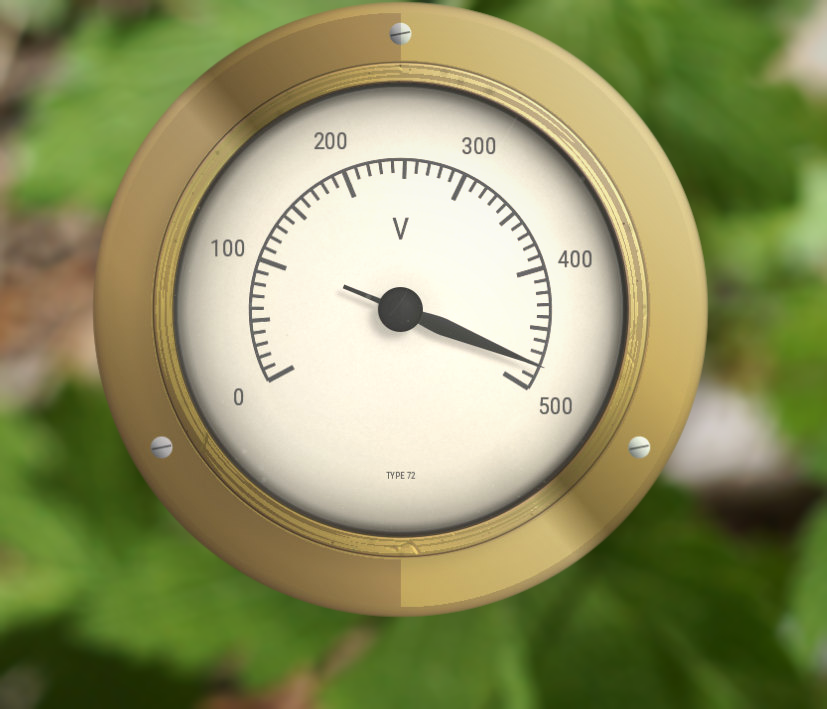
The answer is 480 V
